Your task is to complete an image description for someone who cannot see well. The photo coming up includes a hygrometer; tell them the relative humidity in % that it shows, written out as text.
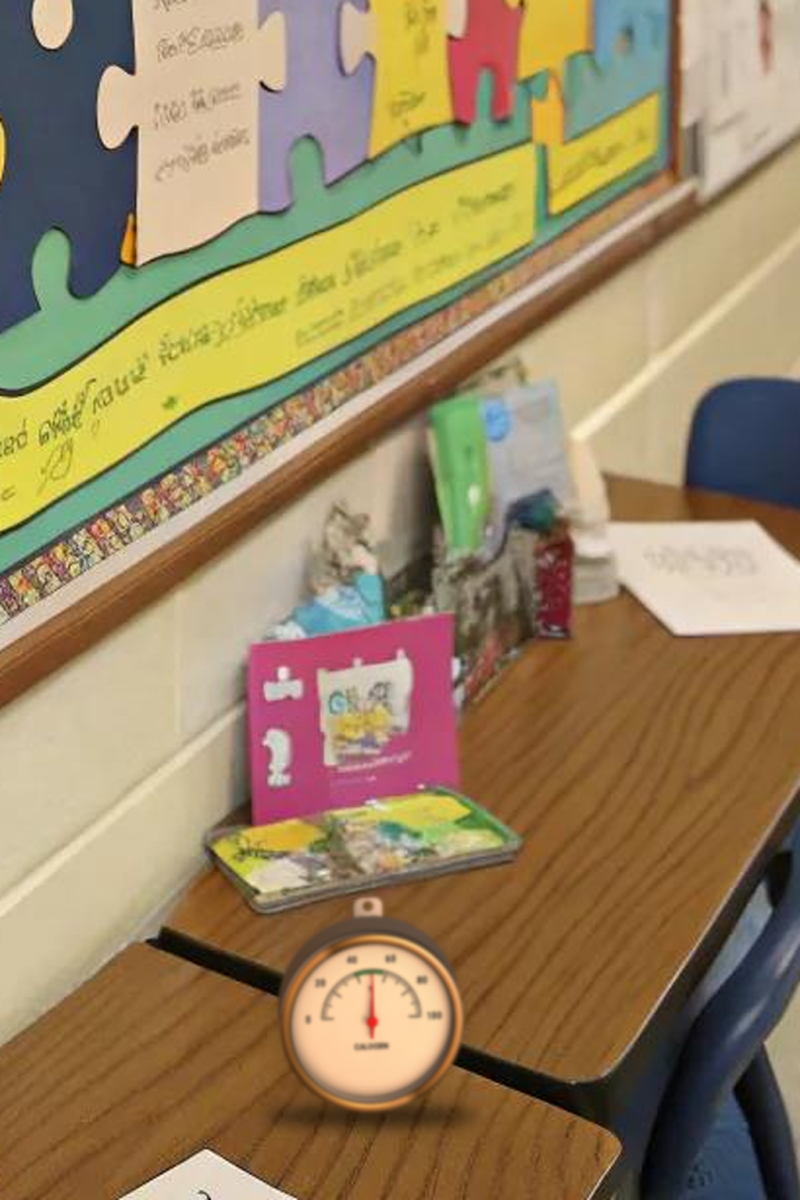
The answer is 50 %
